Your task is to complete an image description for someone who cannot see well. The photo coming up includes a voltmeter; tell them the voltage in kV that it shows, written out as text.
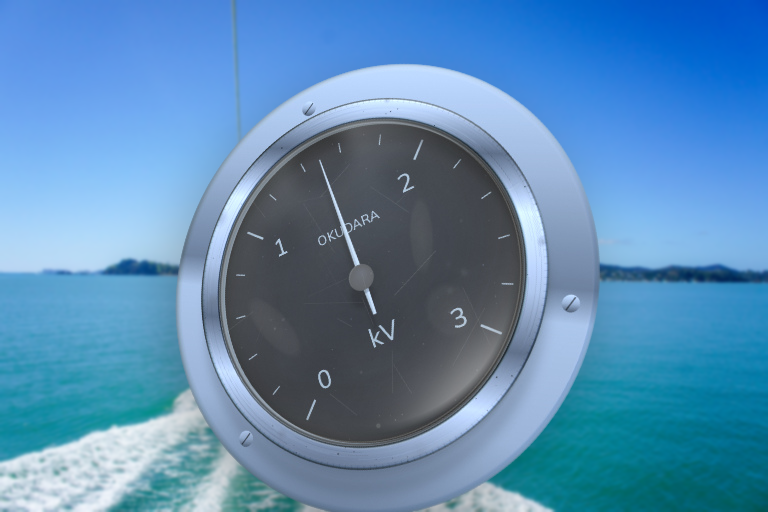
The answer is 1.5 kV
